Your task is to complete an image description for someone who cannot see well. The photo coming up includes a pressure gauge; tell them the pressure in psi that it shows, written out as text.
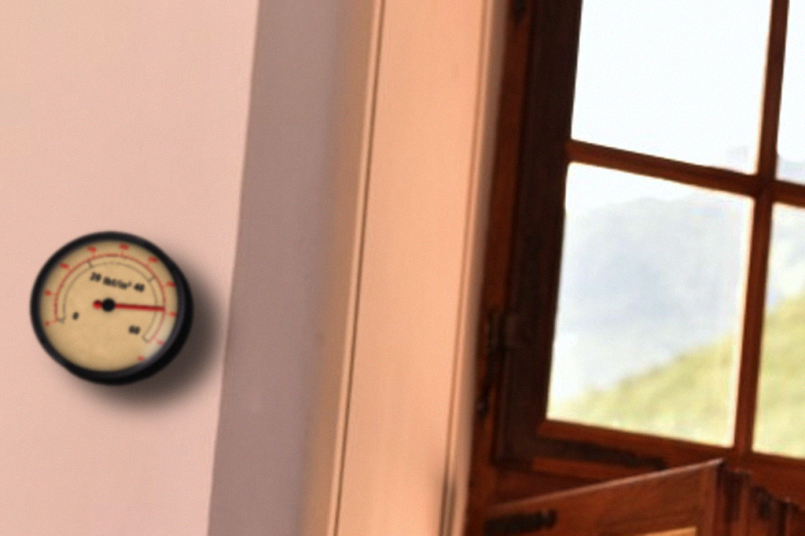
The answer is 50 psi
